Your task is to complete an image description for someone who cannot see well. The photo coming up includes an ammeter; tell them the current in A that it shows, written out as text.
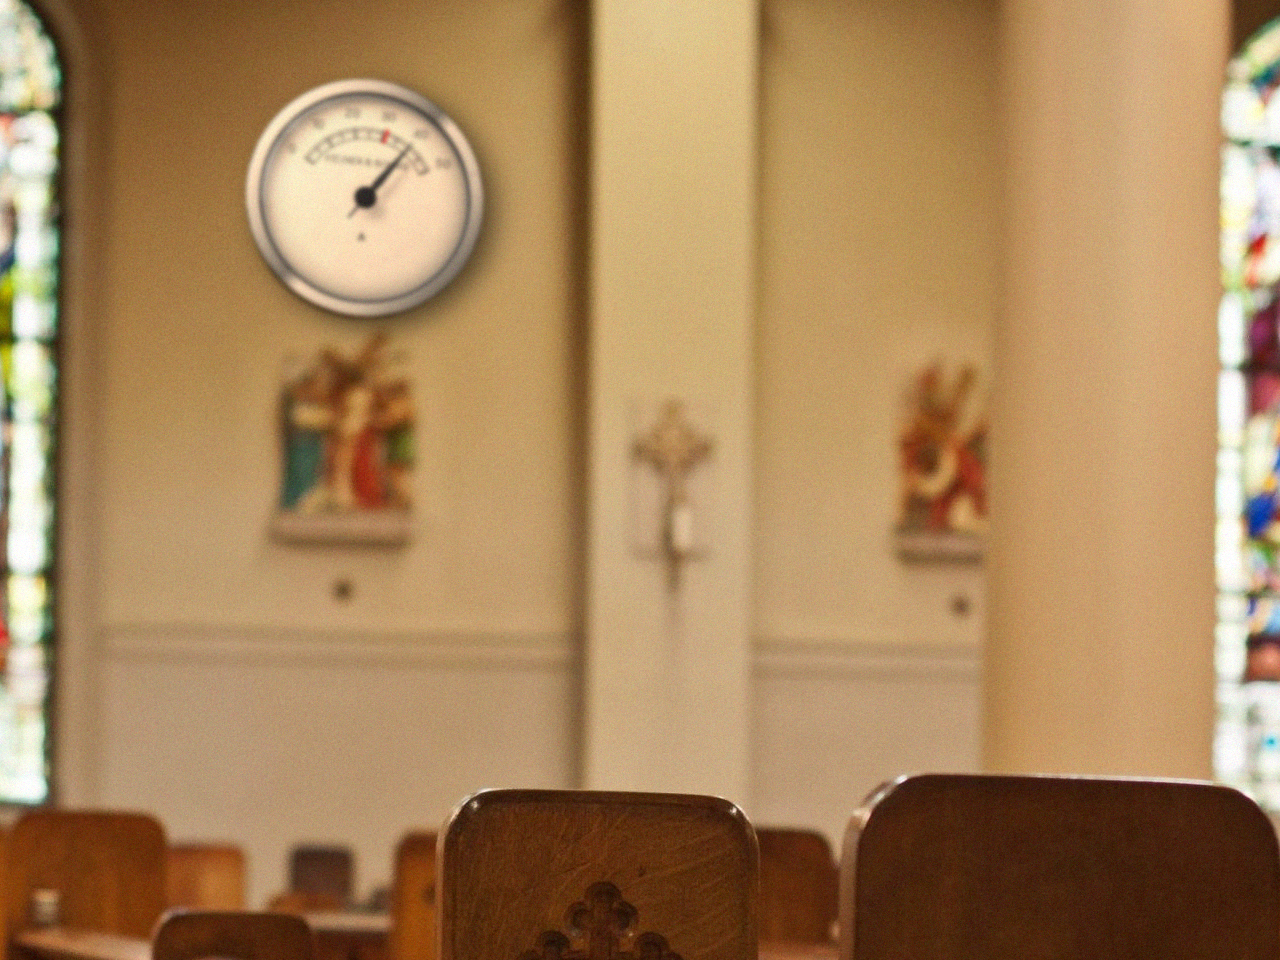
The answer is 40 A
